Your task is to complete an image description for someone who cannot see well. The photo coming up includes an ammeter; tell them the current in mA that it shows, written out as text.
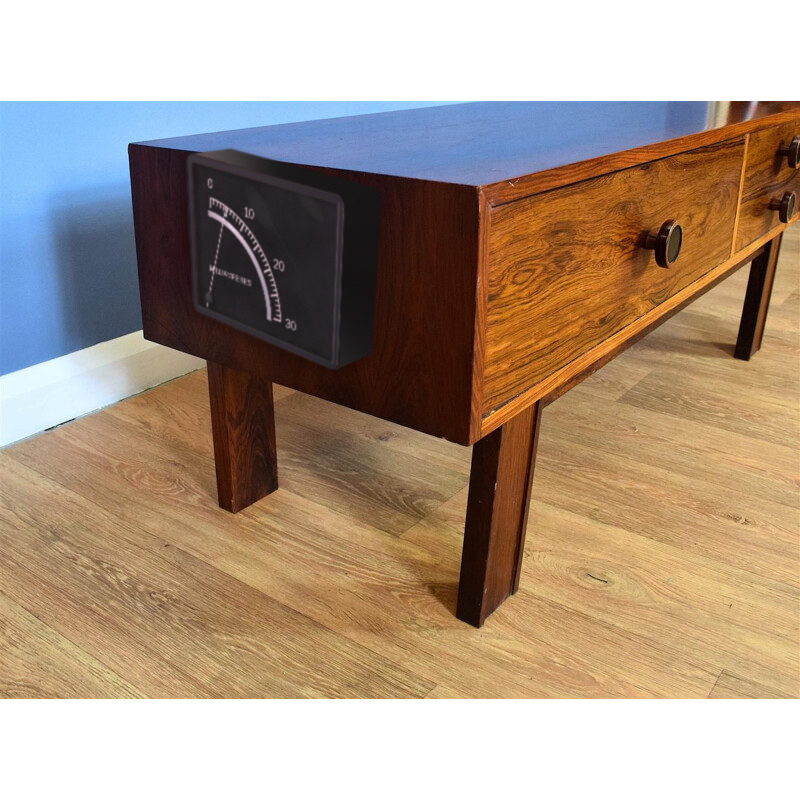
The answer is 5 mA
